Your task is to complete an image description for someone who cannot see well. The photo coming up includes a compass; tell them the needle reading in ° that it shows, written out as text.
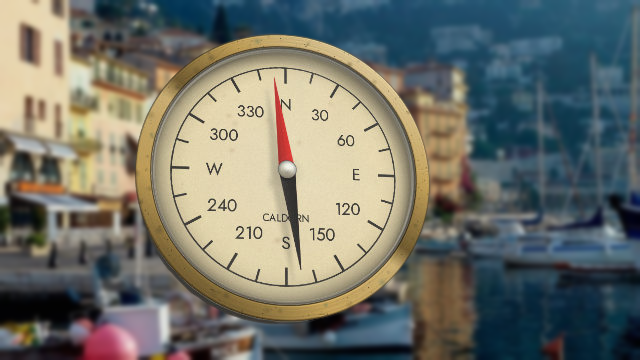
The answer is 352.5 °
